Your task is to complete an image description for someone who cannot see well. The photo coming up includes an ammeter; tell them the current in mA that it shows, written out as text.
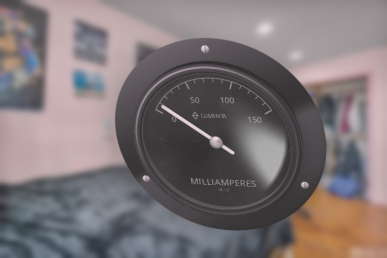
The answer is 10 mA
